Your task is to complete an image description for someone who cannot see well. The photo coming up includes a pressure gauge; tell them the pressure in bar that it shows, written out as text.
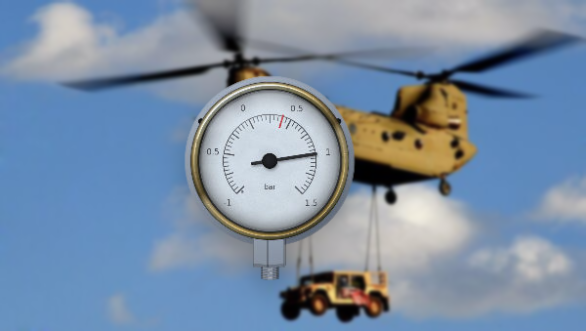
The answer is 1 bar
